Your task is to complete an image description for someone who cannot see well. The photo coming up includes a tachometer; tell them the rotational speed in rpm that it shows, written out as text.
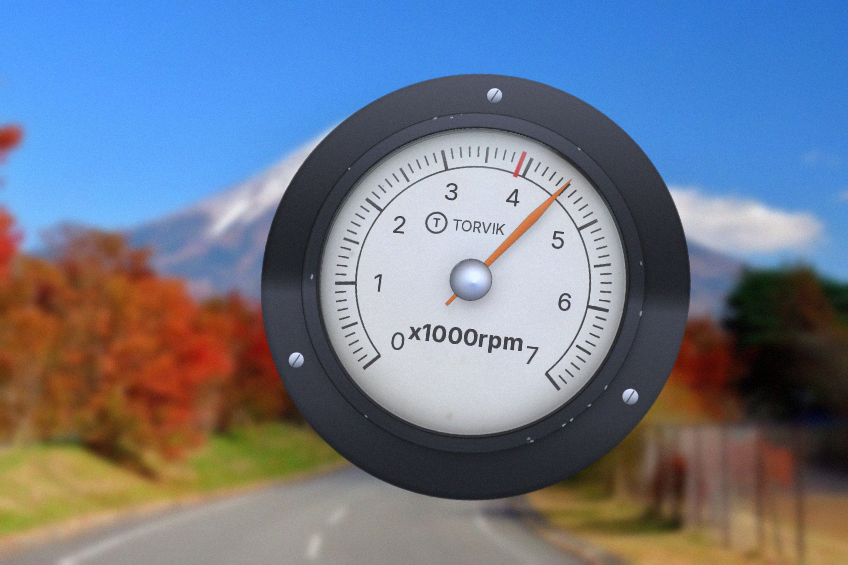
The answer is 4500 rpm
